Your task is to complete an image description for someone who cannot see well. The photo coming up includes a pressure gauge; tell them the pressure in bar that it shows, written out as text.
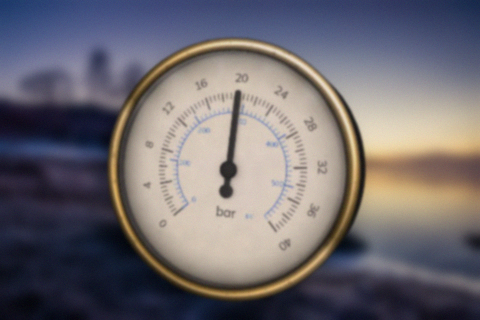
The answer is 20 bar
